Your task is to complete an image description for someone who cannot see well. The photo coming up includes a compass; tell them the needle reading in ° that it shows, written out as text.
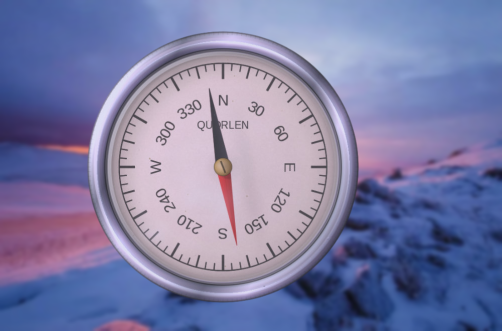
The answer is 170 °
